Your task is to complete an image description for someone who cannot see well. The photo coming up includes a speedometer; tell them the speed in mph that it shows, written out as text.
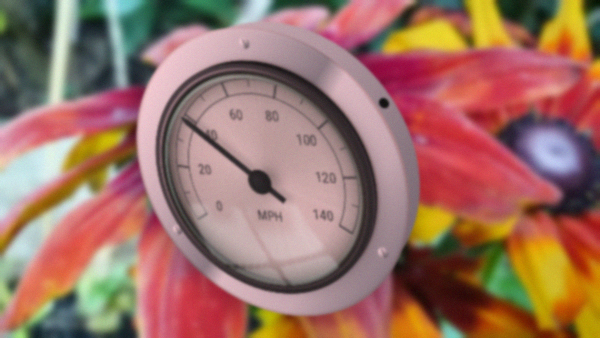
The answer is 40 mph
